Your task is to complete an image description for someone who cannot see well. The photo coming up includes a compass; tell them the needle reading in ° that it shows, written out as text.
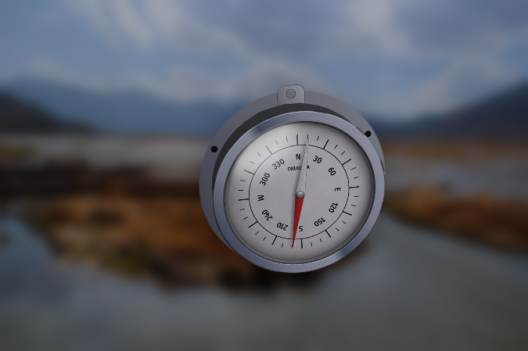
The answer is 190 °
